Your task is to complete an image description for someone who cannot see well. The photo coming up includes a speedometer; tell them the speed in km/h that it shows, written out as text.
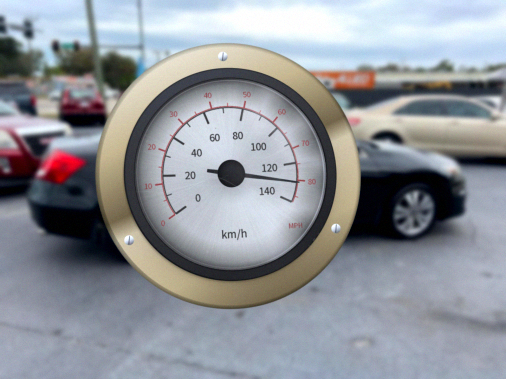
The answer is 130 km/h
